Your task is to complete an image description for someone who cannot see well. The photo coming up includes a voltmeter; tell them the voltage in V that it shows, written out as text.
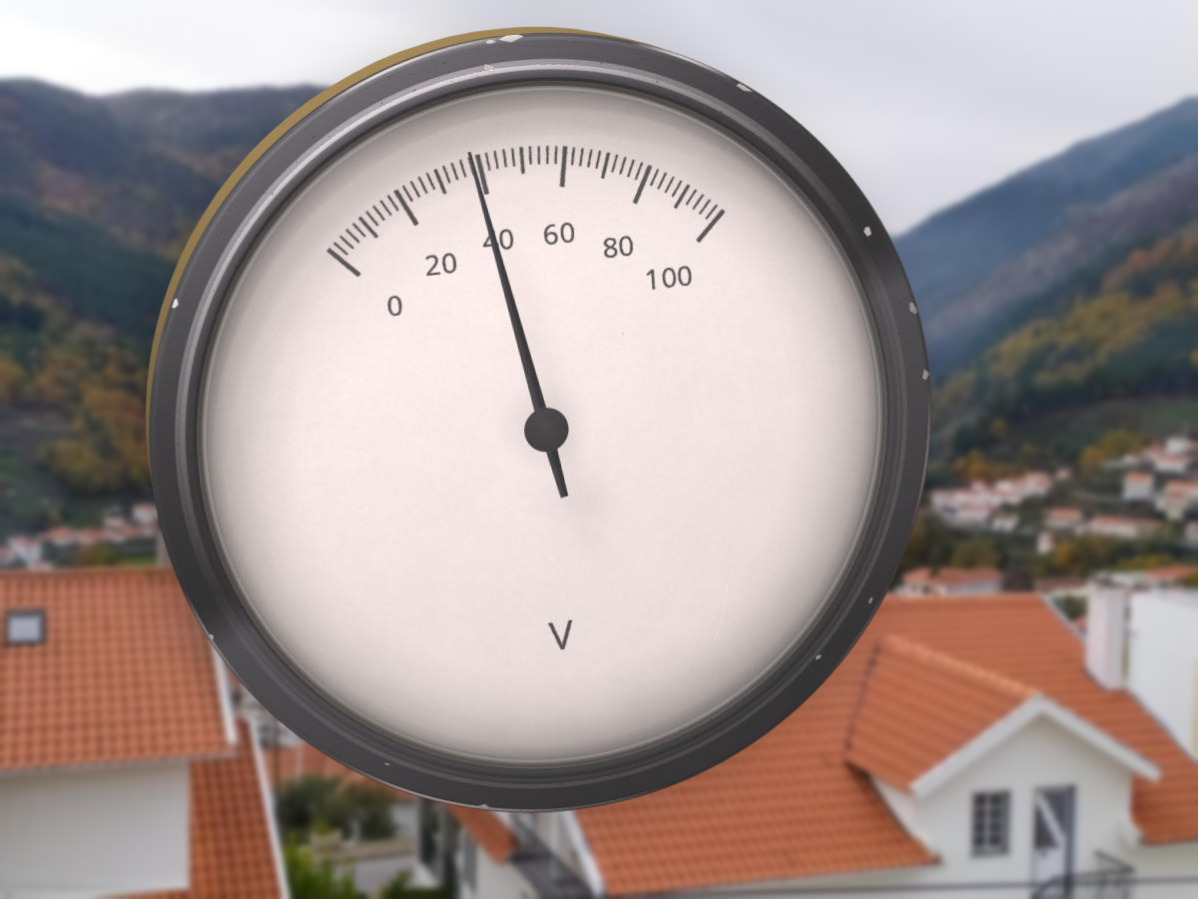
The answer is 38 V
